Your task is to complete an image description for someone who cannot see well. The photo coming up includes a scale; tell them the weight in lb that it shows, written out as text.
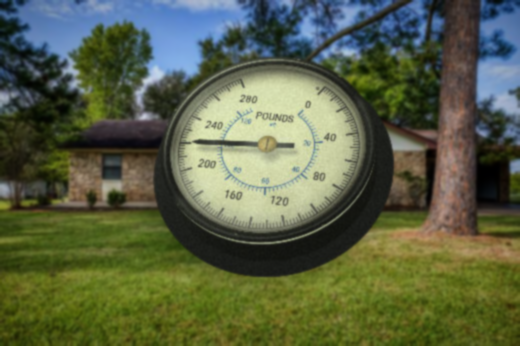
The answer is 220 lb
